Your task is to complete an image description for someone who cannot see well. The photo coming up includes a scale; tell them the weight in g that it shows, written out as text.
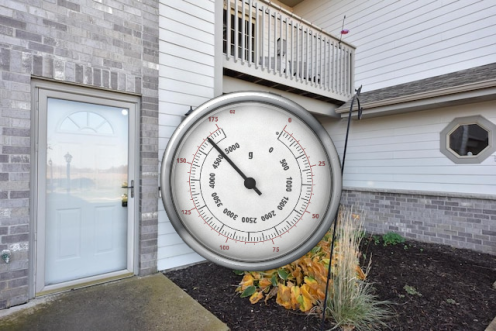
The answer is 4750 g
